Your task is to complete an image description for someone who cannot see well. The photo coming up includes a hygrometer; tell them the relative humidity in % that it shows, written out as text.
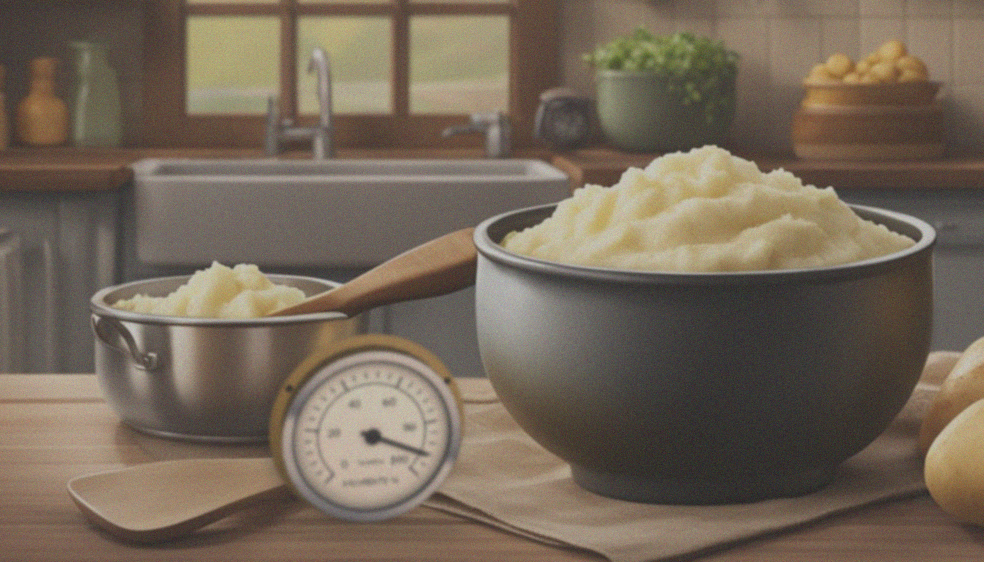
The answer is 92 %
